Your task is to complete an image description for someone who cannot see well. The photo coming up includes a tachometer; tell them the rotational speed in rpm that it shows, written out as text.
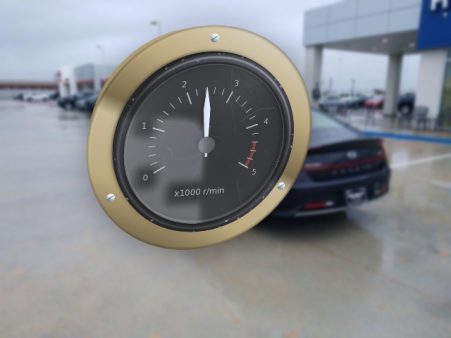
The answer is 2400 rpm
